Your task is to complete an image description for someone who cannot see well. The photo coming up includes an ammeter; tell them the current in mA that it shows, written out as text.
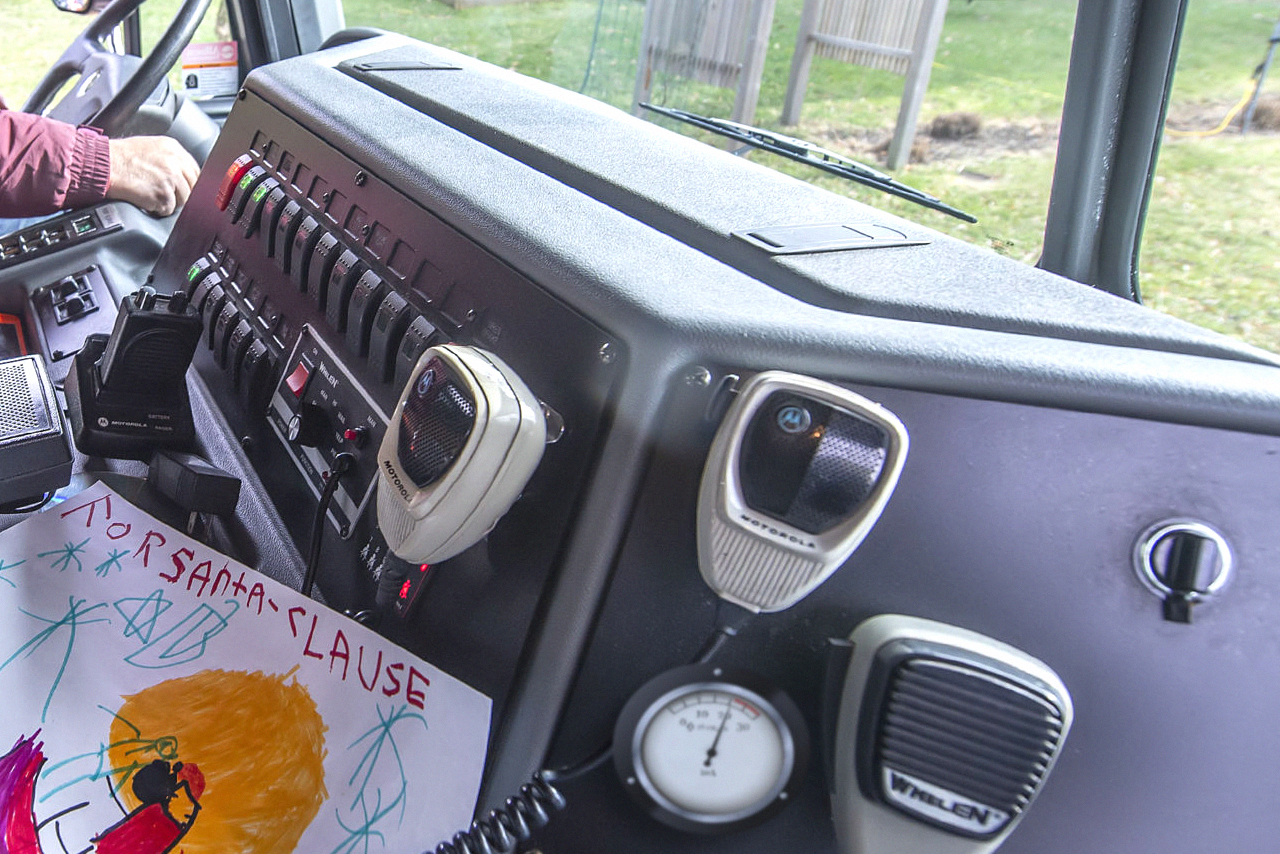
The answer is 20 mA
